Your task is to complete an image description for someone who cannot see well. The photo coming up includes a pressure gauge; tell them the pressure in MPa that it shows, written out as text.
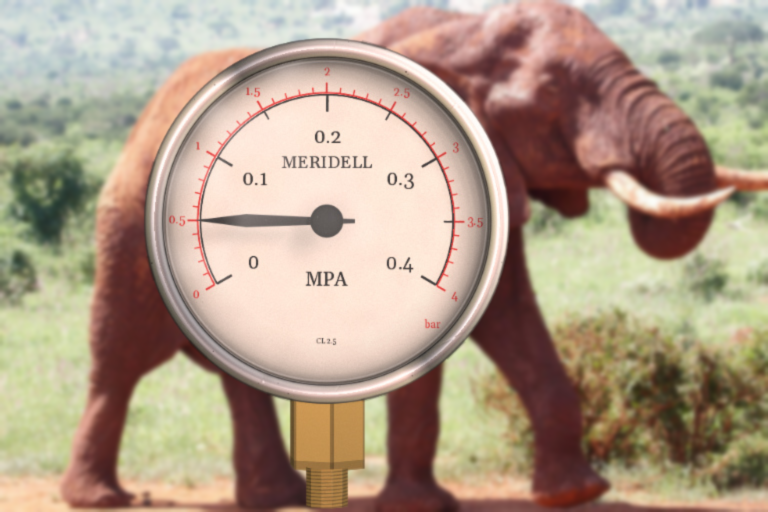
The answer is 0.05 MPa
